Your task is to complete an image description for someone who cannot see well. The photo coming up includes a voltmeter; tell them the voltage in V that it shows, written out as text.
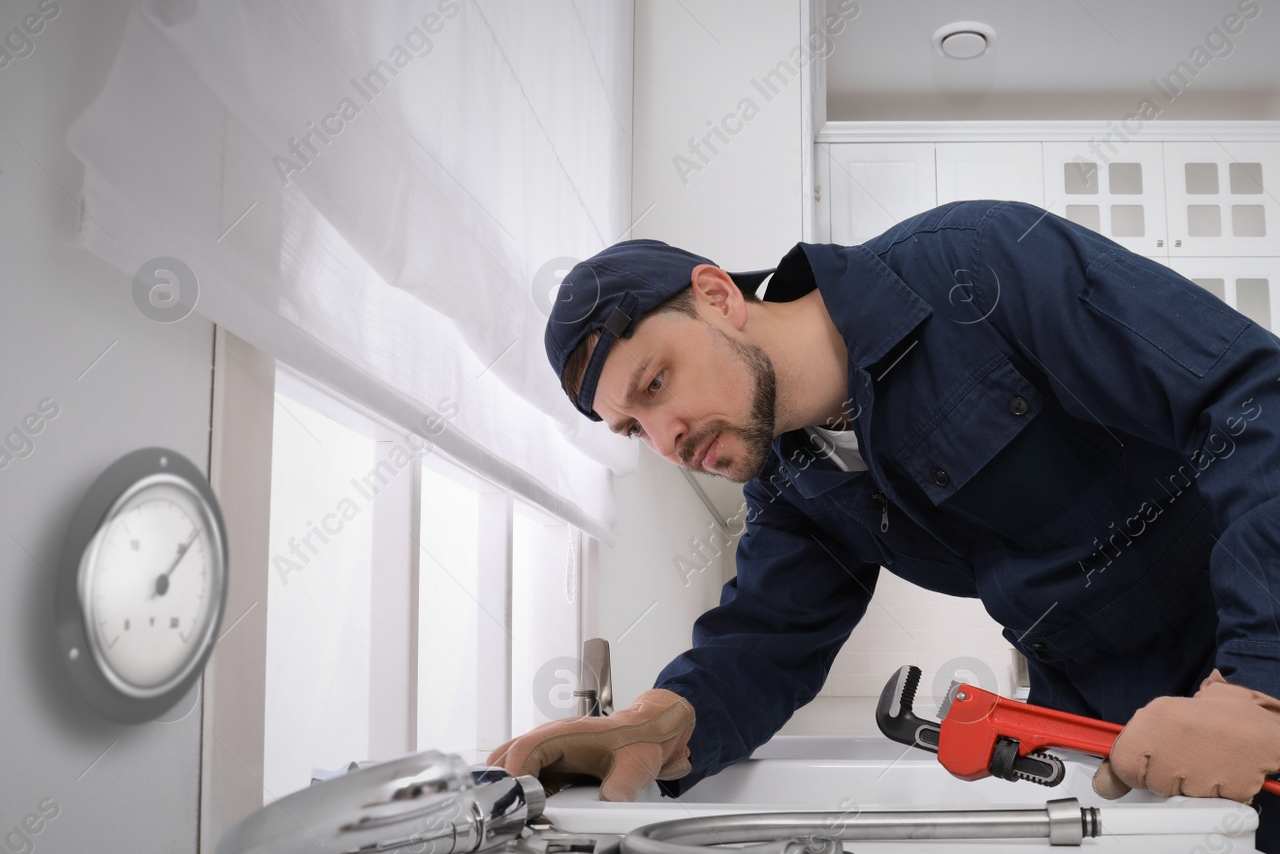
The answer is 20 V
